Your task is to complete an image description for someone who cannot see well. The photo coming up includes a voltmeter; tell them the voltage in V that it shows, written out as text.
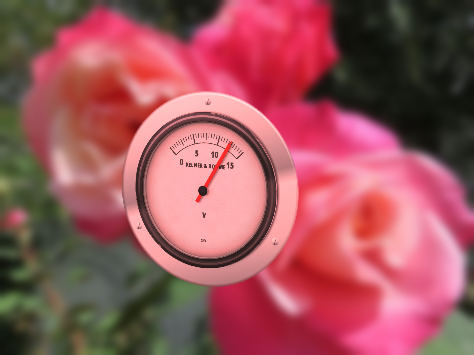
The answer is 12.5 V
